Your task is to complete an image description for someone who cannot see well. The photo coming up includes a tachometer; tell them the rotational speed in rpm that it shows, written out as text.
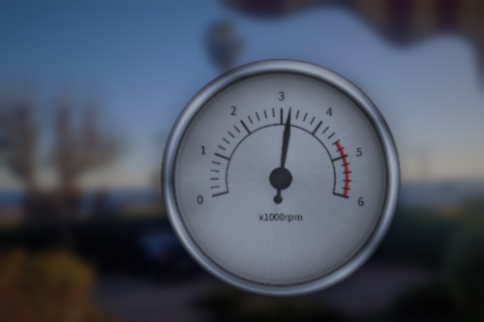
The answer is 3200 rpm
